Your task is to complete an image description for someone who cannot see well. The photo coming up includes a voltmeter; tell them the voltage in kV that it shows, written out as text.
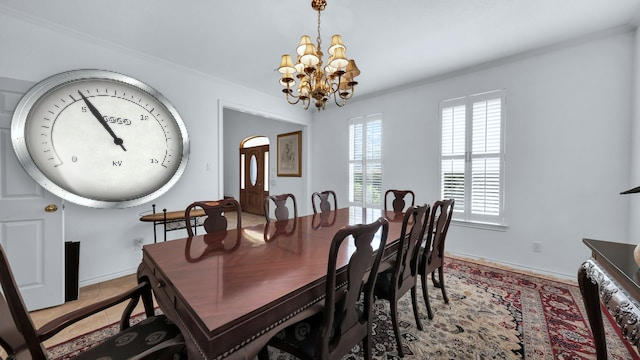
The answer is 5.5 kV
